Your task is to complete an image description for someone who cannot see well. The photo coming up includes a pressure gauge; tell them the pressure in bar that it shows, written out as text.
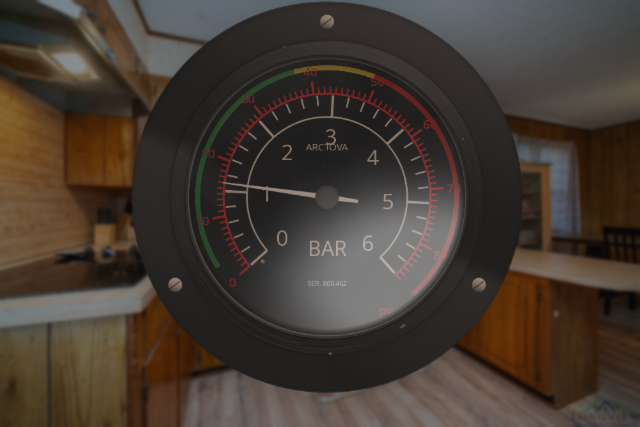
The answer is 1.1 bar
